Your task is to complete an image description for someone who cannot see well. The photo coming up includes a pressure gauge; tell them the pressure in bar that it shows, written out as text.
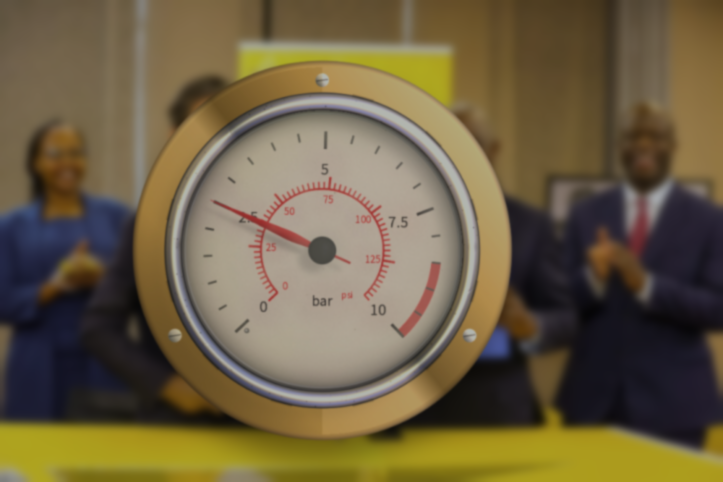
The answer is 2.5 bar
